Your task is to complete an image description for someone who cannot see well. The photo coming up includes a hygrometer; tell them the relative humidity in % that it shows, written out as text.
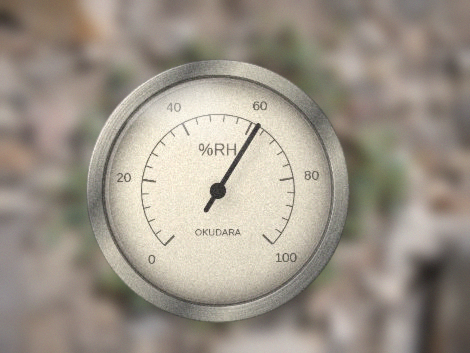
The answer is 62 %
